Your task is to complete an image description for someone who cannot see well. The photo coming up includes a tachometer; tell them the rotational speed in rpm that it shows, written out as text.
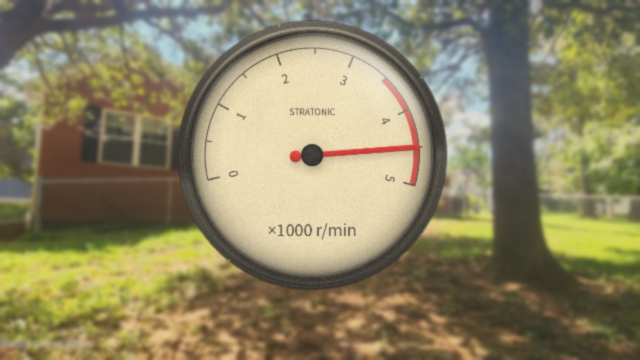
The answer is 4500 rpm
